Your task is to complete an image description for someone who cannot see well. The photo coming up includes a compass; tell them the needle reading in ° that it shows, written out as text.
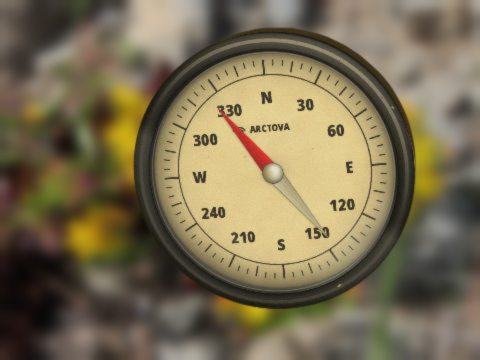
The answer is 325 °
